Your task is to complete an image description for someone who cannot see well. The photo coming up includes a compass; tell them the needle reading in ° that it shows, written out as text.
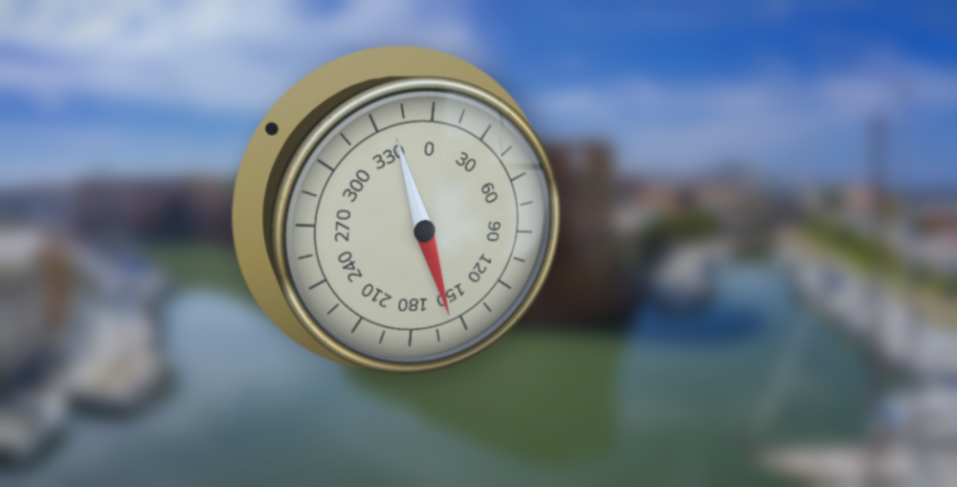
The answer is 157.5 °
